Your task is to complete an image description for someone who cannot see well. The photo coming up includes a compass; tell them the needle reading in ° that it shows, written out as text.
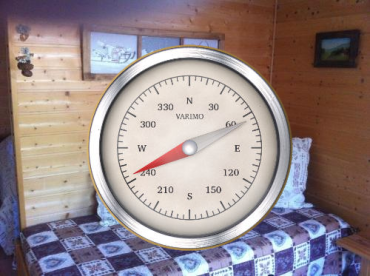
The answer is 245 °
